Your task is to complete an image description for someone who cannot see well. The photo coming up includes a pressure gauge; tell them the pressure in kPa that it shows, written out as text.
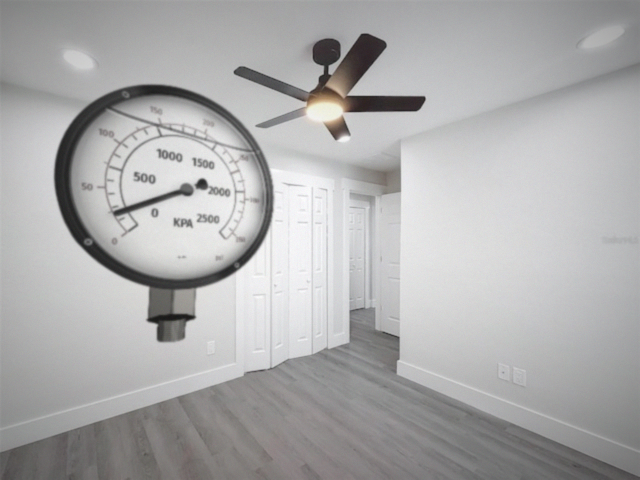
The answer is 150 kPa
